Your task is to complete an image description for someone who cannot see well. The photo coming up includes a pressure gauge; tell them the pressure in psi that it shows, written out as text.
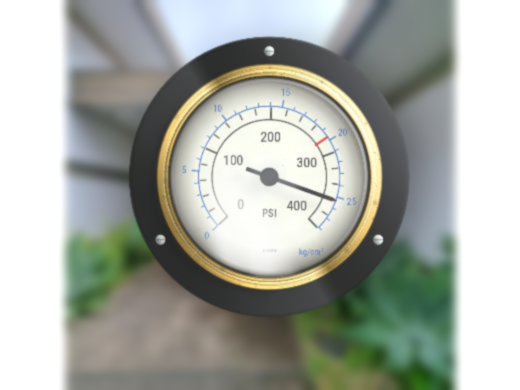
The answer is 360 psi
